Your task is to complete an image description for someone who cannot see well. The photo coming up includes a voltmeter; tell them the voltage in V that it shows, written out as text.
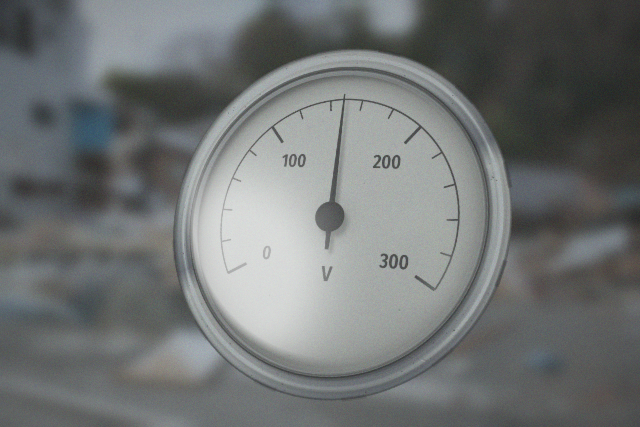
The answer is 150 V
